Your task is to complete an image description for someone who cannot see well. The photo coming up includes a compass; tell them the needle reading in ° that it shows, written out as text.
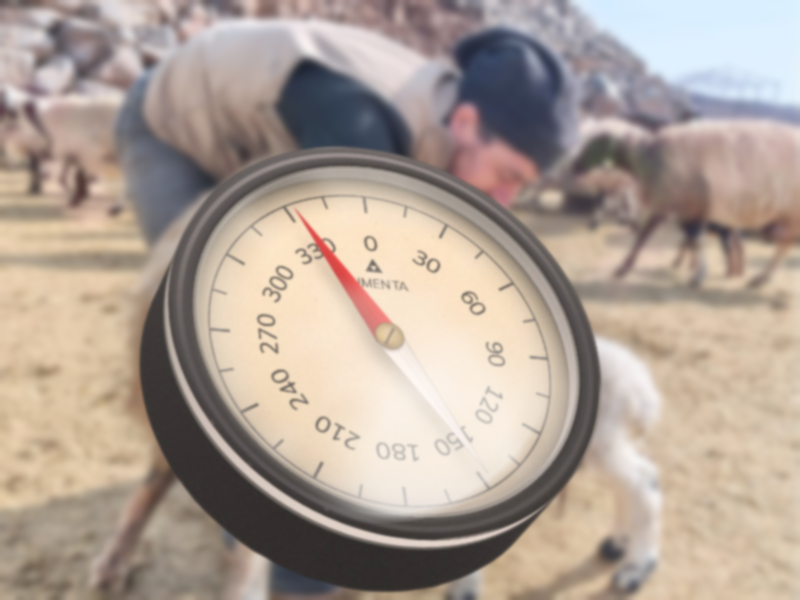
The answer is 330 °
